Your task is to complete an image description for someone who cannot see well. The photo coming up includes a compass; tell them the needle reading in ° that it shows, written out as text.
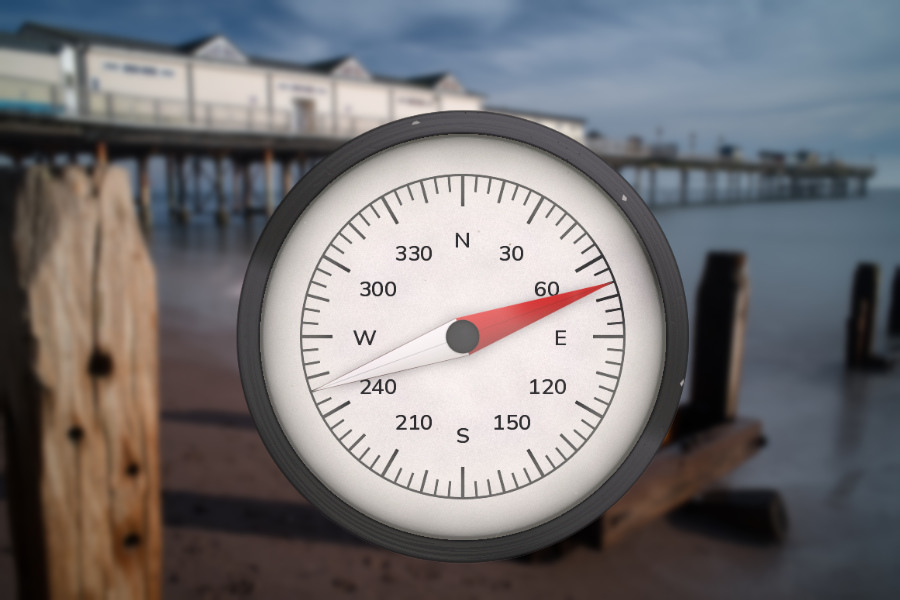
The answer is 70 °
